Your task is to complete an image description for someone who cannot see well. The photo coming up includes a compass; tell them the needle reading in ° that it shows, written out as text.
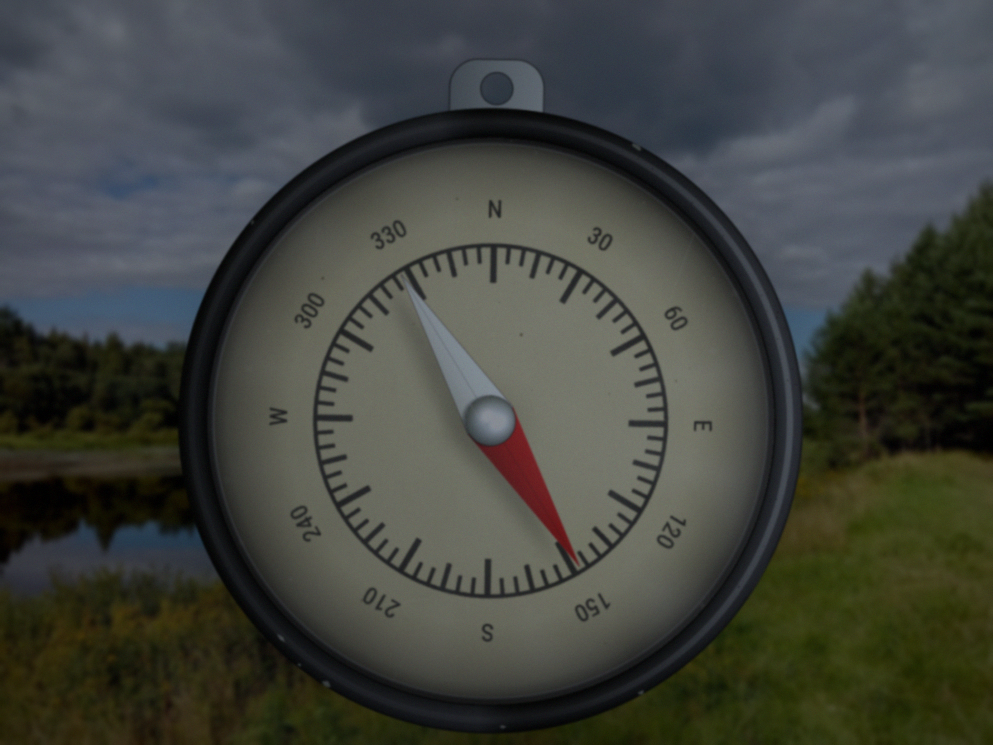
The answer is 147.5 °
